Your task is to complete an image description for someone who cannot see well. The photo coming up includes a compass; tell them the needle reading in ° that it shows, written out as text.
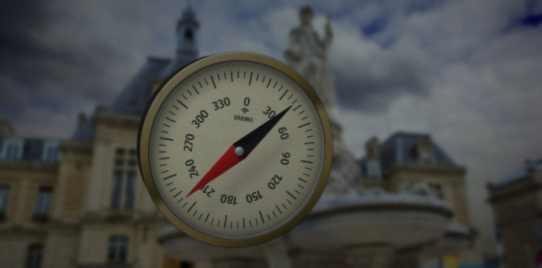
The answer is 220 °
